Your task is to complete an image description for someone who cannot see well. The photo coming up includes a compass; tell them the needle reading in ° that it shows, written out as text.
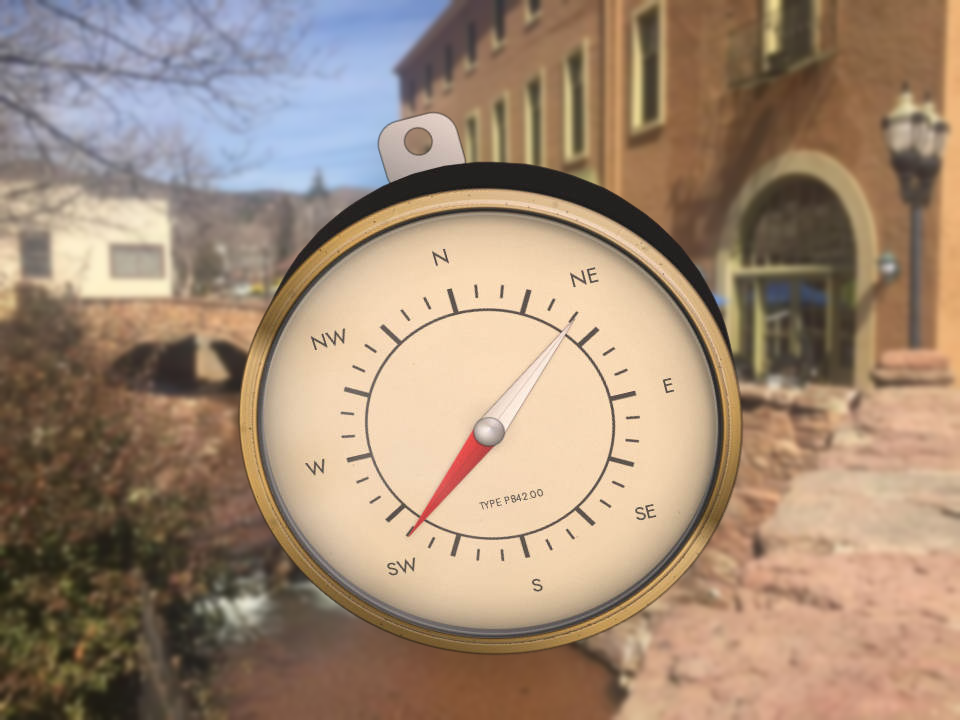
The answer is 230 °
